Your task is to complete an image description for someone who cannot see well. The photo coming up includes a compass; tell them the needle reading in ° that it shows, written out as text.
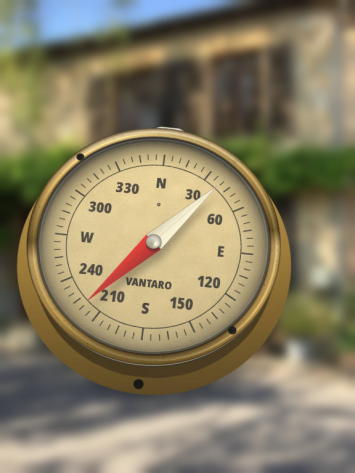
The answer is 220 °
